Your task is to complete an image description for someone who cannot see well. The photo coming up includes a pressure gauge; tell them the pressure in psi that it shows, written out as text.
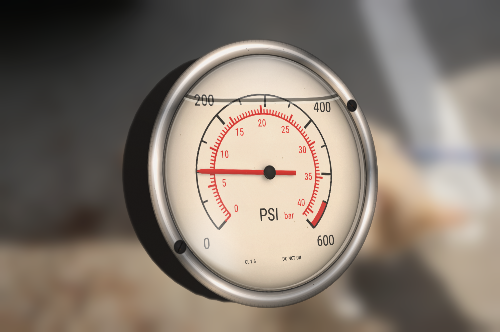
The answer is 100 psi
